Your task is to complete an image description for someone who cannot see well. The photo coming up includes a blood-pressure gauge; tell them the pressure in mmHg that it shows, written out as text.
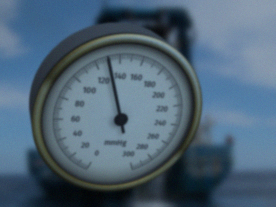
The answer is 130 mmHg
